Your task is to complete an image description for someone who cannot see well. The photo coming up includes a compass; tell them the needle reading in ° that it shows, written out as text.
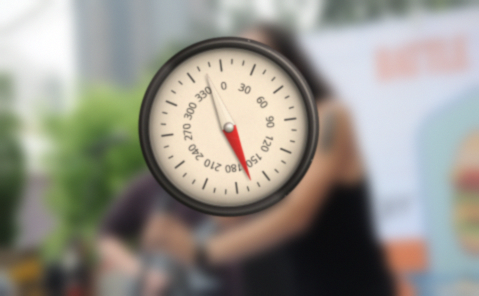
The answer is 165 °
